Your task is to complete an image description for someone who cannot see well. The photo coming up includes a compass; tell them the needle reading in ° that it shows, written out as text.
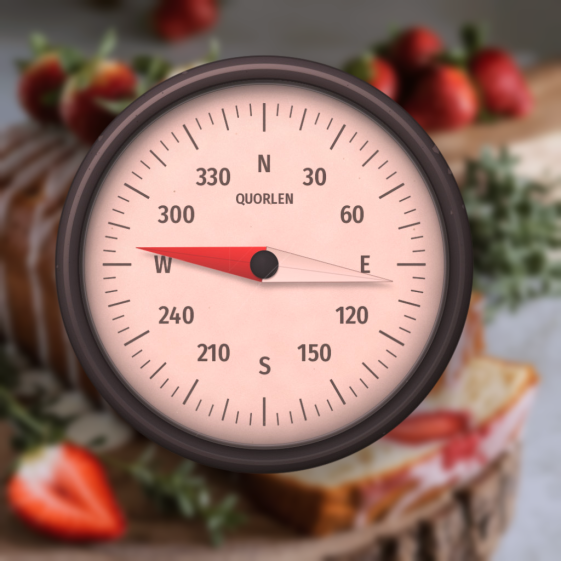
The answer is 277.5 °
